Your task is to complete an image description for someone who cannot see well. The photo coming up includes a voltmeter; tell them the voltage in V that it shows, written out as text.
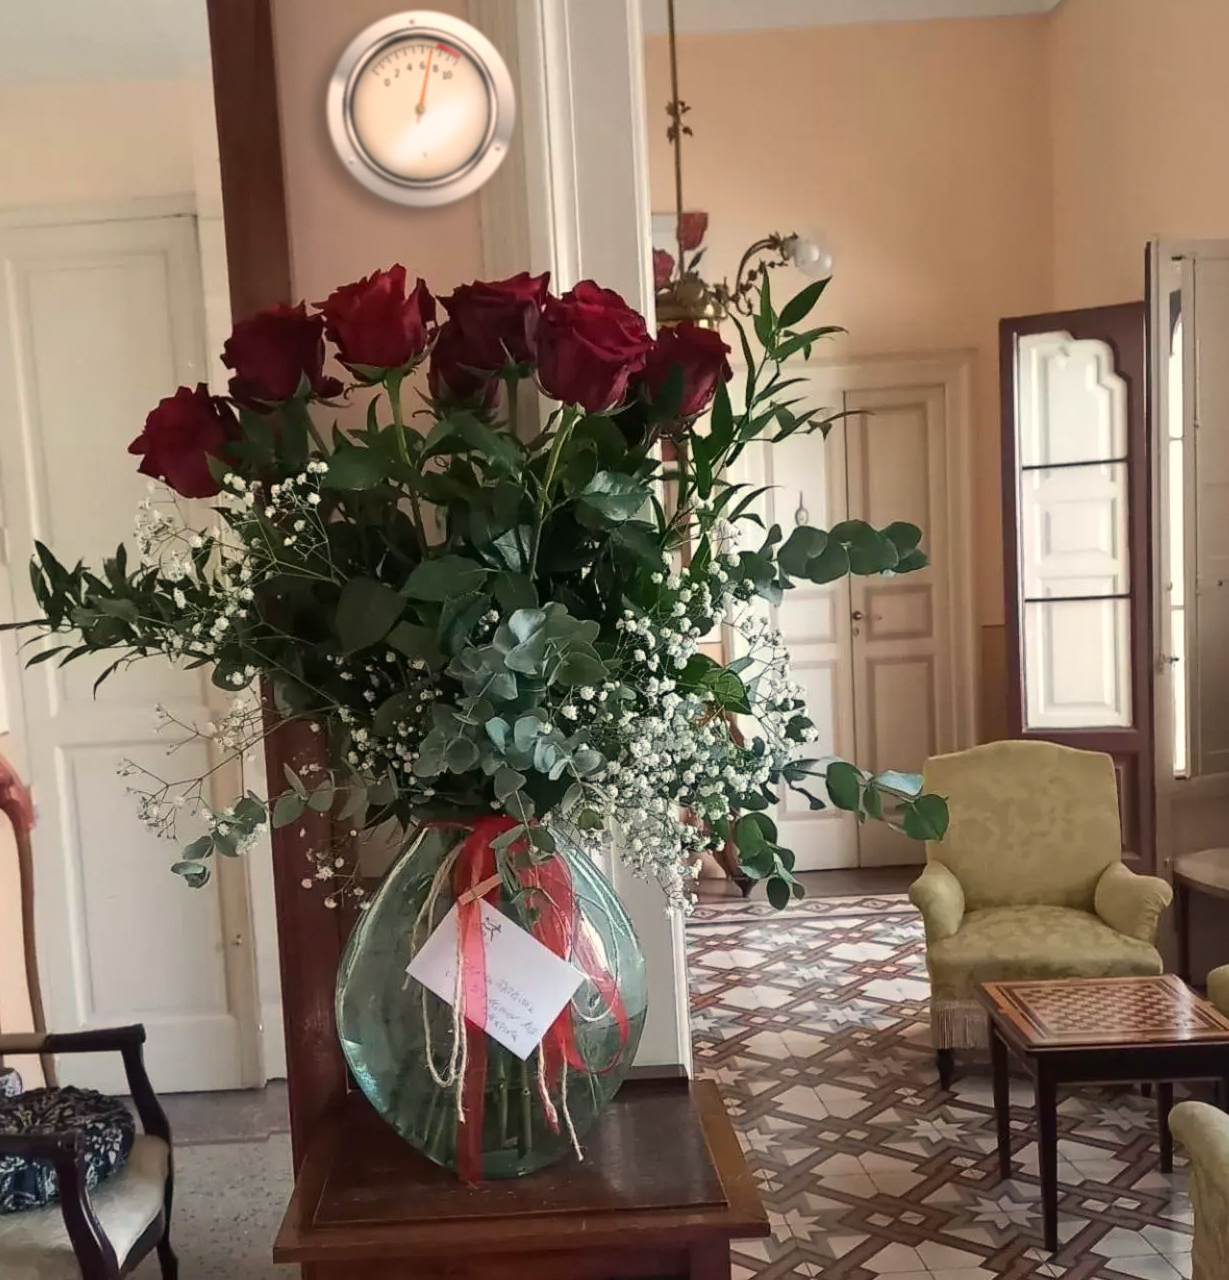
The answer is 7 V
